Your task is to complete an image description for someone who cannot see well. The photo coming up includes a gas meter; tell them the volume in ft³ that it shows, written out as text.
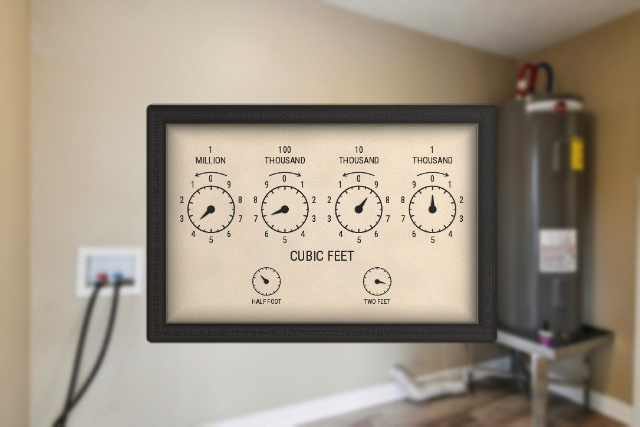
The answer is 369000 ft³
